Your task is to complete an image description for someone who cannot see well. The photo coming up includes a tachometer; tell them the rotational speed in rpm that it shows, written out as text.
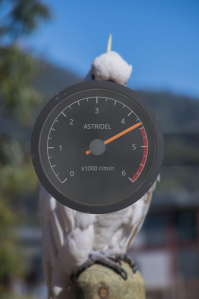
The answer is 4375 rpm
